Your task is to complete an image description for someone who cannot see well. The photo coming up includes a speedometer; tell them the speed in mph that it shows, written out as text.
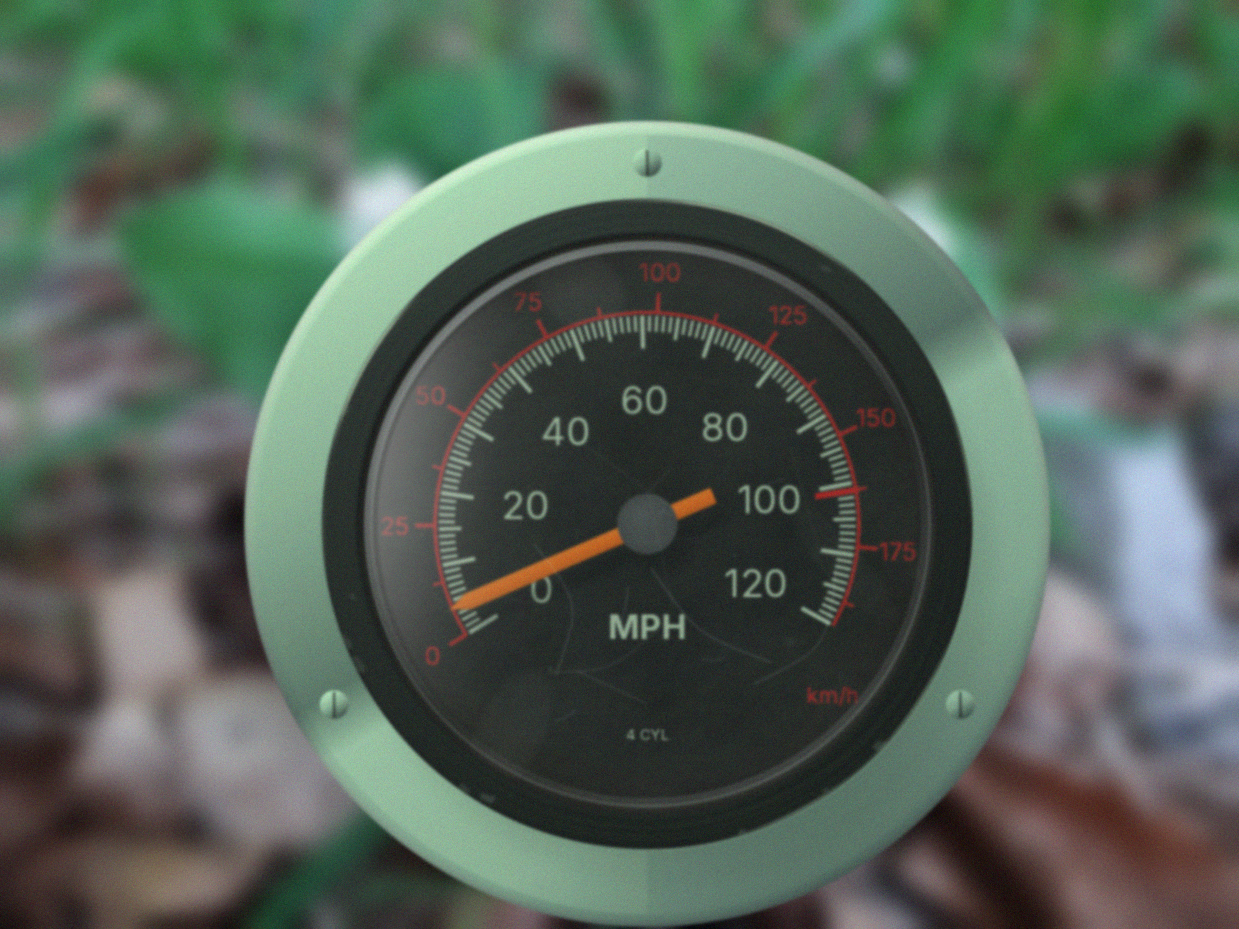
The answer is 4 mph
